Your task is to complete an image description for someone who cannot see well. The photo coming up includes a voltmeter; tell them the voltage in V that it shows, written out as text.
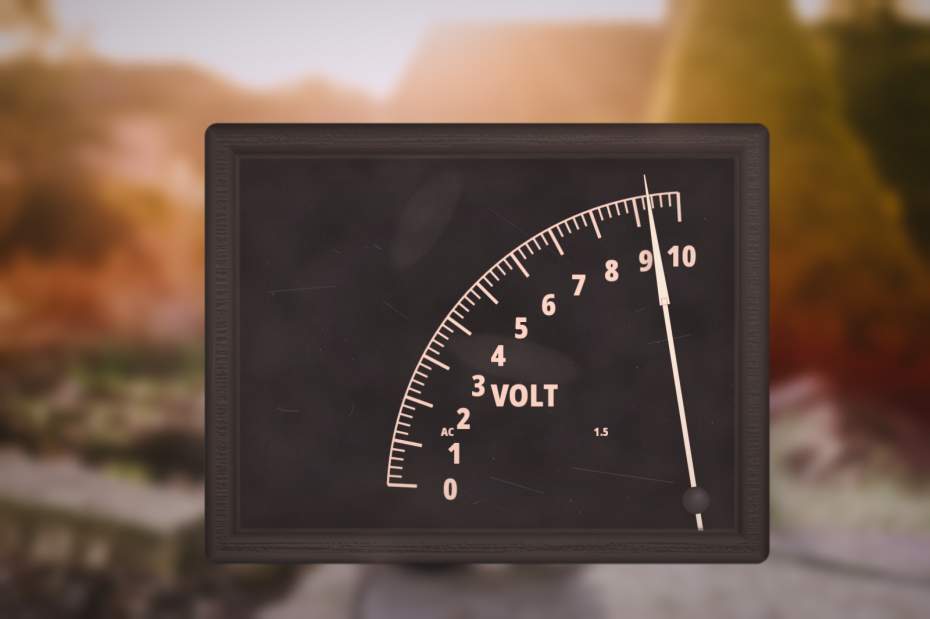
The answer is 9.3 V
